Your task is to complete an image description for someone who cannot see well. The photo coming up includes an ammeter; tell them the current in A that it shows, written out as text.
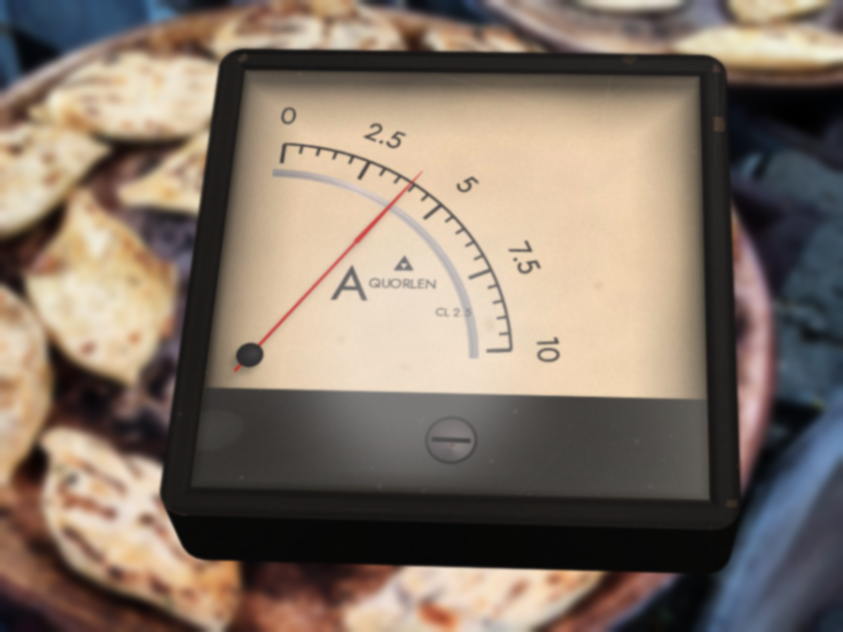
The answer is 4 A
